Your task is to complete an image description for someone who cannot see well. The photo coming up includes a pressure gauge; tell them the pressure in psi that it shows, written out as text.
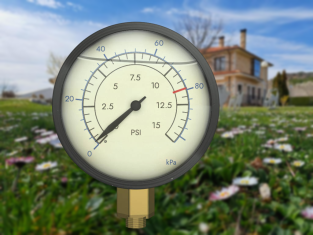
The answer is 0.25 psi
